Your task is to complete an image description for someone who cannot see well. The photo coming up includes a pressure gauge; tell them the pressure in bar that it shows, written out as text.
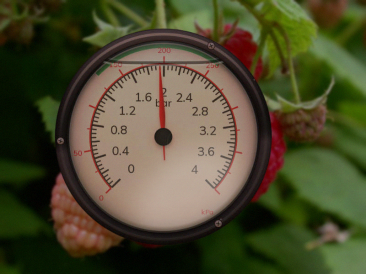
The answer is 1.95 bar
